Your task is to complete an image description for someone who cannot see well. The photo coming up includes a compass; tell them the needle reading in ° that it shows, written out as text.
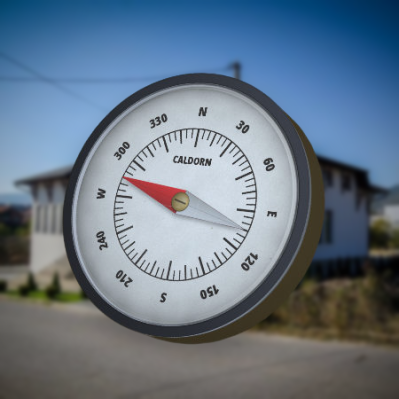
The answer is 285 °
